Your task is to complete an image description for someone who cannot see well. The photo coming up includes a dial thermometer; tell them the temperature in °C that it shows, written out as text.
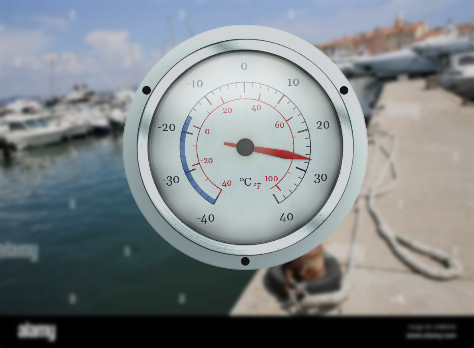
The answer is 27 °C
